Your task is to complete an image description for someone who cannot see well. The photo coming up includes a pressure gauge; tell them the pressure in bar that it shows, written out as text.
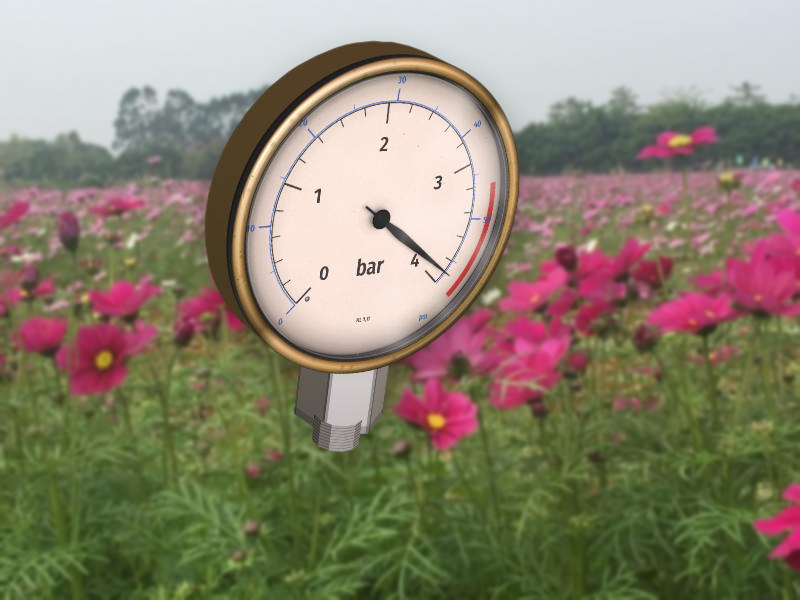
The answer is 3.9 bar
